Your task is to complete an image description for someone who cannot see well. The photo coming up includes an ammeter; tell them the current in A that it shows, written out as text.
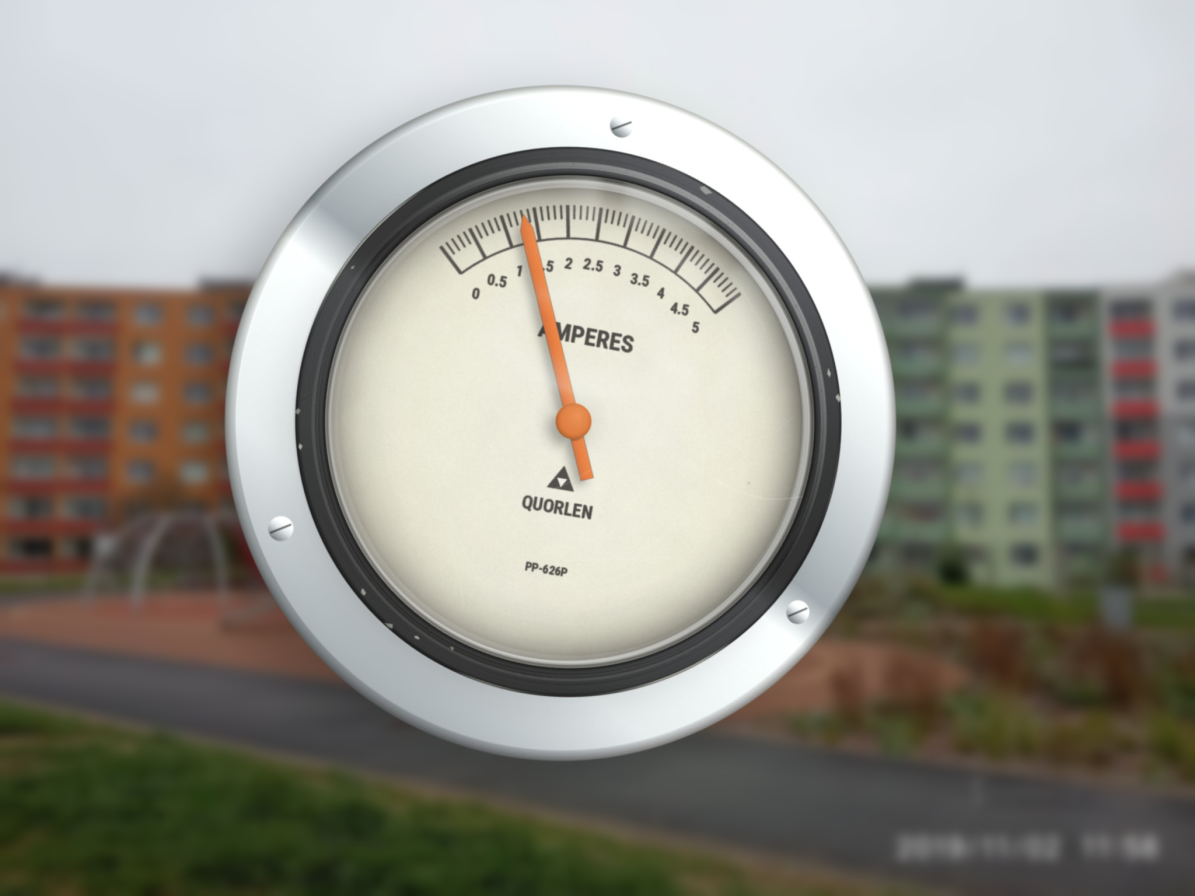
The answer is 1.3 A
